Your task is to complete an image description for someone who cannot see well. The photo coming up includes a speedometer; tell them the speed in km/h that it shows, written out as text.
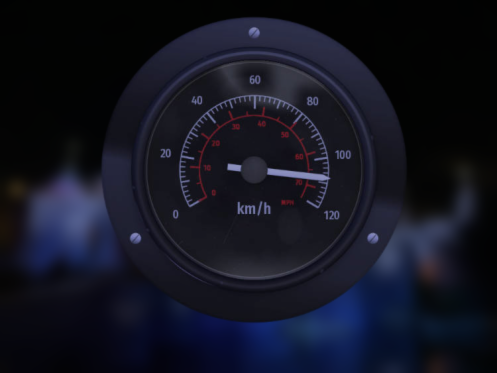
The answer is 108 km/h
